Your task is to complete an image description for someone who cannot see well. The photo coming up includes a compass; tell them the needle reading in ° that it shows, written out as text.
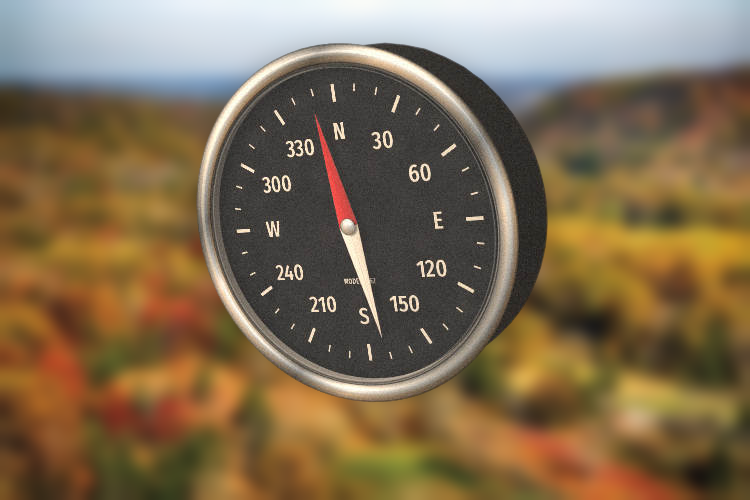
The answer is 350 °
